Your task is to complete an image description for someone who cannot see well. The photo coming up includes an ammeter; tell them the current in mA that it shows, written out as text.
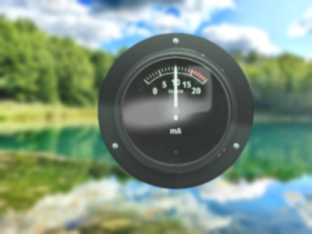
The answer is 10 mA
